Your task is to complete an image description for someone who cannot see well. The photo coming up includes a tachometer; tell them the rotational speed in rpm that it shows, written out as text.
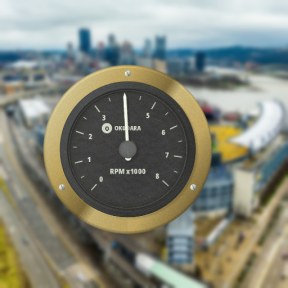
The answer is 4000 rpm
